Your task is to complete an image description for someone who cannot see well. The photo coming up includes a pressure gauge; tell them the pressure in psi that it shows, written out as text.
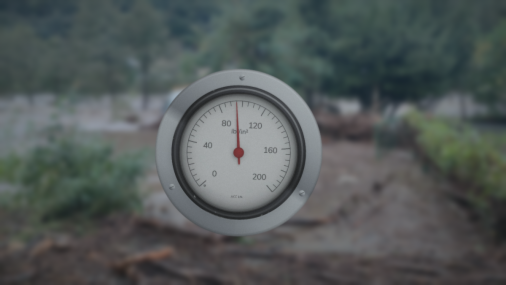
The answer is 95 psi
